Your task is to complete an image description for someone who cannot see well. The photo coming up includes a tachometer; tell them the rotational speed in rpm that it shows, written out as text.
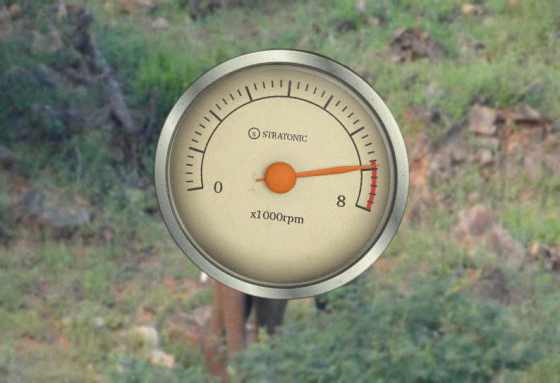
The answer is 6900 rpm
